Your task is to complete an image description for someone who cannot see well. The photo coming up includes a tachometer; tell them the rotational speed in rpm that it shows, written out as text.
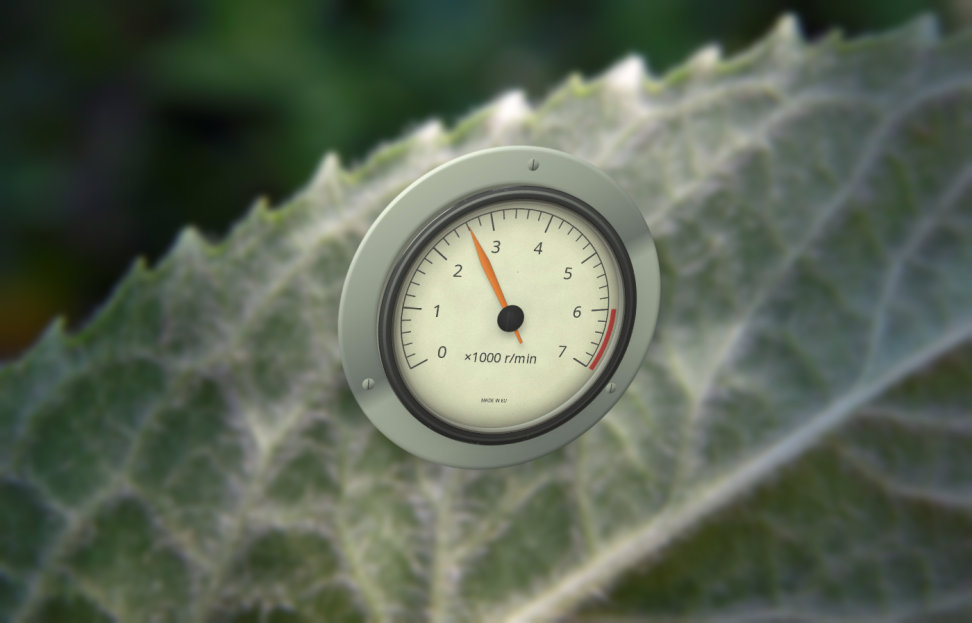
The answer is 2600 rpm
